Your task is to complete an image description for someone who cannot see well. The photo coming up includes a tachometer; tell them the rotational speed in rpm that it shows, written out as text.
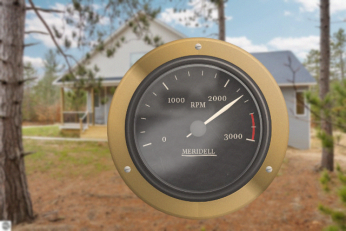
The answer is 2300 rpm
